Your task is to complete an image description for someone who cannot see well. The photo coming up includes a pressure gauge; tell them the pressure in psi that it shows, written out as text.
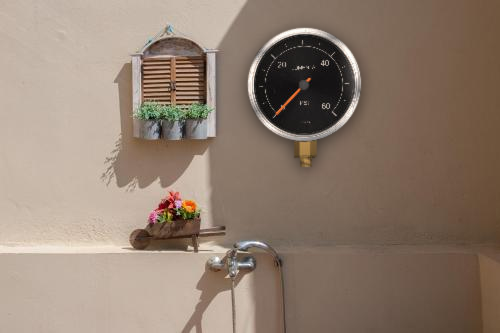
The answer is 0 psi
